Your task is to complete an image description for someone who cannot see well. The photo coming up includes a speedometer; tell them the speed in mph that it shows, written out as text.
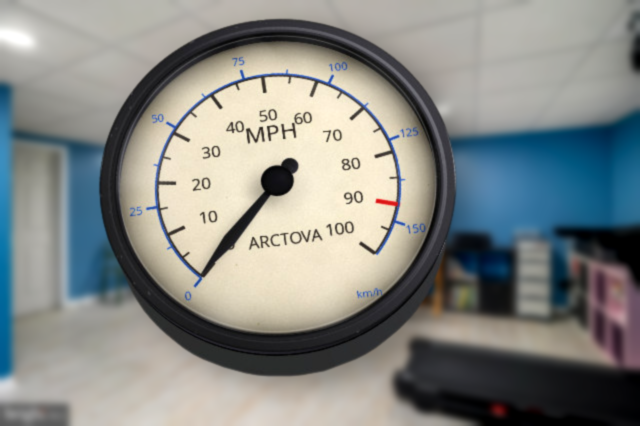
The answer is 0 mph
